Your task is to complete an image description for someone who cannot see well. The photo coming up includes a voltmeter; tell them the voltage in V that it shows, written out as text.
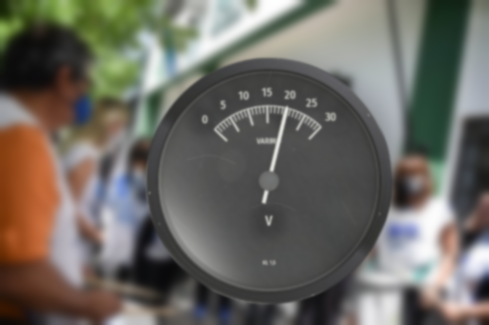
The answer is 20 V
